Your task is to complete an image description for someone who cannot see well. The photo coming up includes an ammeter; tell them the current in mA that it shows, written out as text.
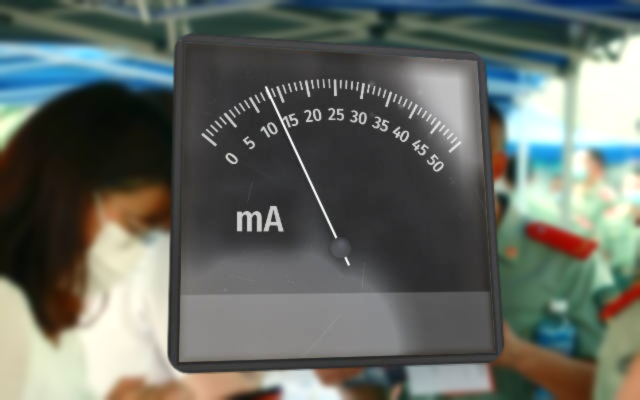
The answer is 13 mA
